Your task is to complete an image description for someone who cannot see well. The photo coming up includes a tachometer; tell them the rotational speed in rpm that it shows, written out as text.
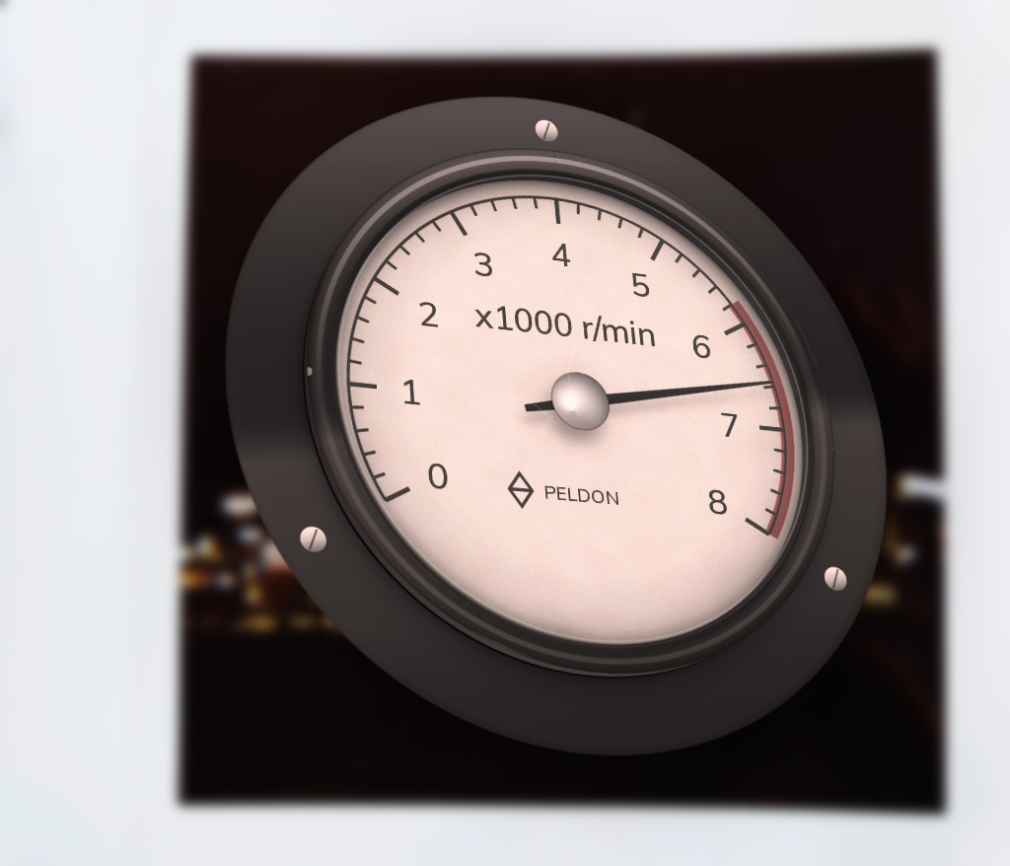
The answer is 6600 rpm
